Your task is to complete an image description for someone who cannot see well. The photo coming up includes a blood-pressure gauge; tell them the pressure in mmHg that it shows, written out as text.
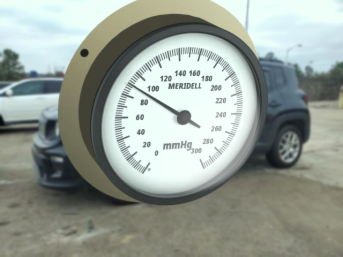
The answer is 90 mmHg
